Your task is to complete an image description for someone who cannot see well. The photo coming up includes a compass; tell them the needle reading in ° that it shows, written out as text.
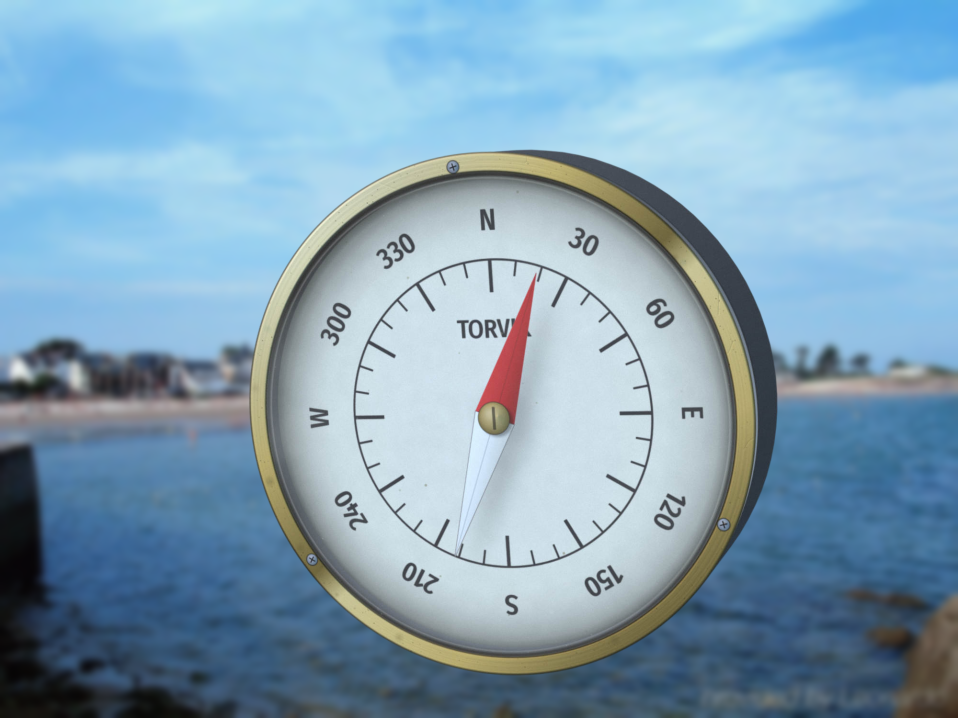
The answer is 20 °
